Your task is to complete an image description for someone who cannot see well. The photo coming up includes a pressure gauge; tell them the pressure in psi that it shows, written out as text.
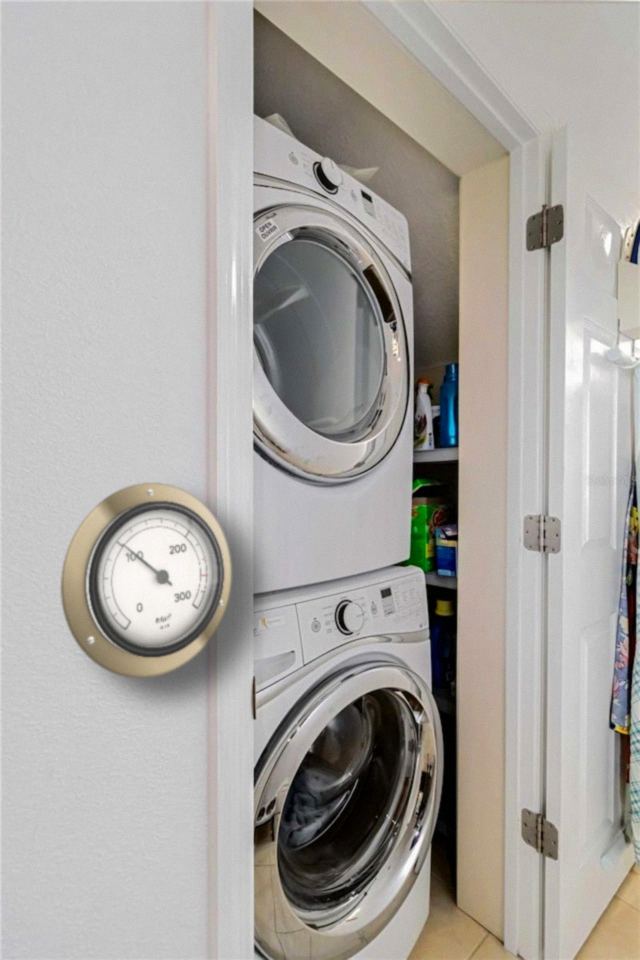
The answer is 100 psi
